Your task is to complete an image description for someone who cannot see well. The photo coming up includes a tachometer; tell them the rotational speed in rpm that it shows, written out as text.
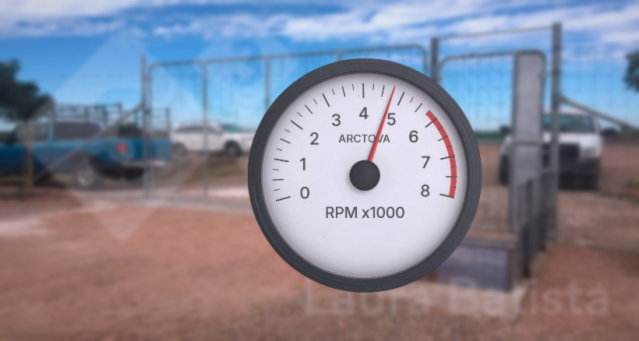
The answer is 4750 rpm
